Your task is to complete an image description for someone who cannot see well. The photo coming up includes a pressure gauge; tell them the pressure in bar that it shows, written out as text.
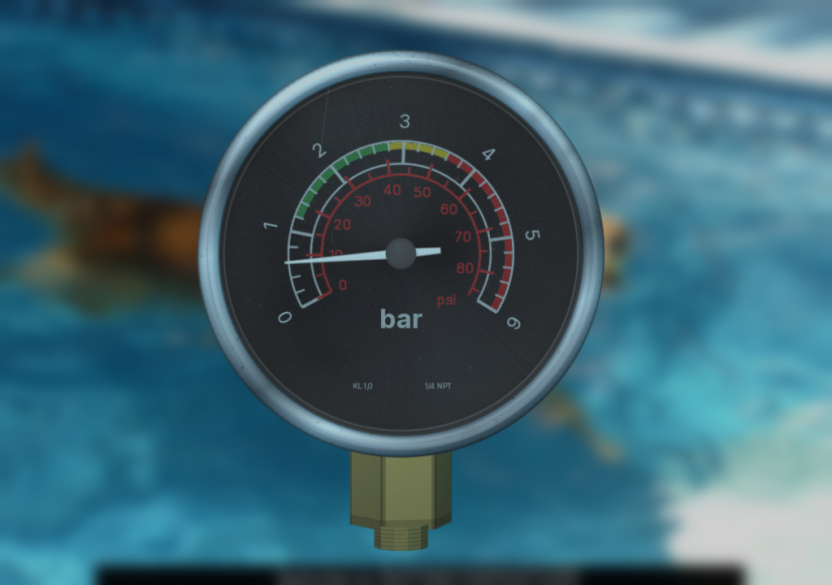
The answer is 0.6 bar
